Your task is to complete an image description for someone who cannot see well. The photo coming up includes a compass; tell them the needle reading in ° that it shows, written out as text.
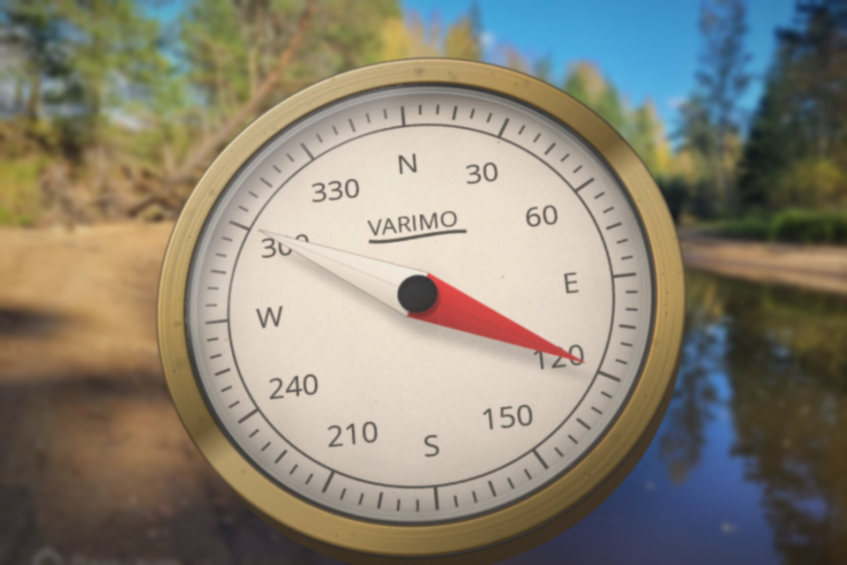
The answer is 120 °
